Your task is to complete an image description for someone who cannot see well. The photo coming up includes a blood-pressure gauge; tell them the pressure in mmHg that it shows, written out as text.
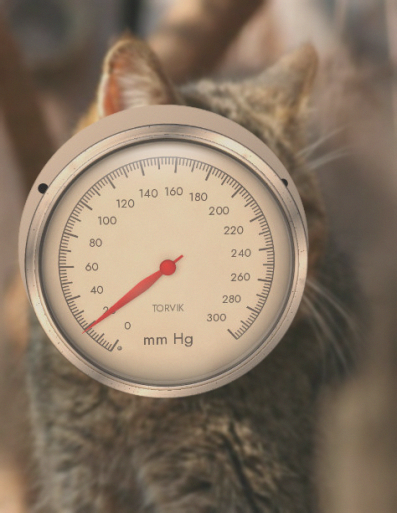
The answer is 20 mmHg
